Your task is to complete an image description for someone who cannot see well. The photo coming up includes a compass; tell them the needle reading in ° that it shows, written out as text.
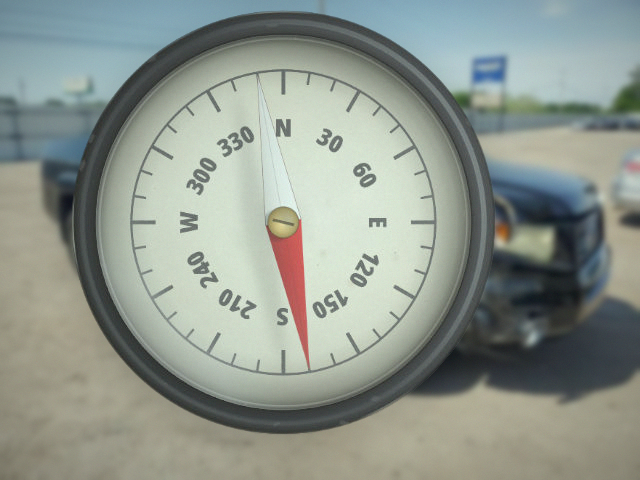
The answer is 170 °
